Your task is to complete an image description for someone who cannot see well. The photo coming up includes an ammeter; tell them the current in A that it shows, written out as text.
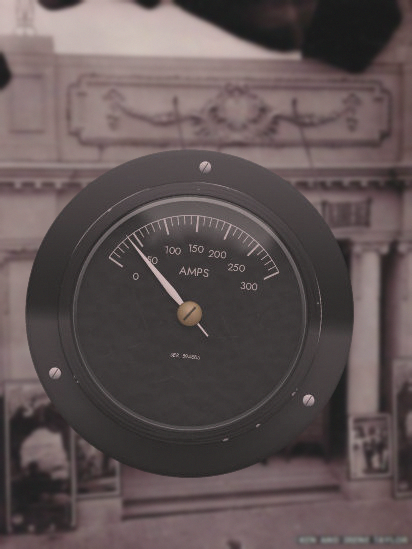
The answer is 40 A
